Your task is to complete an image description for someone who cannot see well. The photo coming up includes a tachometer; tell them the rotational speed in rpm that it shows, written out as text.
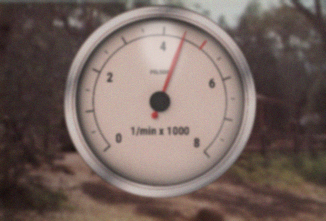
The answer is 4500 rpm
